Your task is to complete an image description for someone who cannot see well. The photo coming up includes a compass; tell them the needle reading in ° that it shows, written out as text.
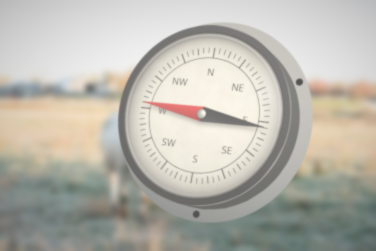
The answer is 275 °
